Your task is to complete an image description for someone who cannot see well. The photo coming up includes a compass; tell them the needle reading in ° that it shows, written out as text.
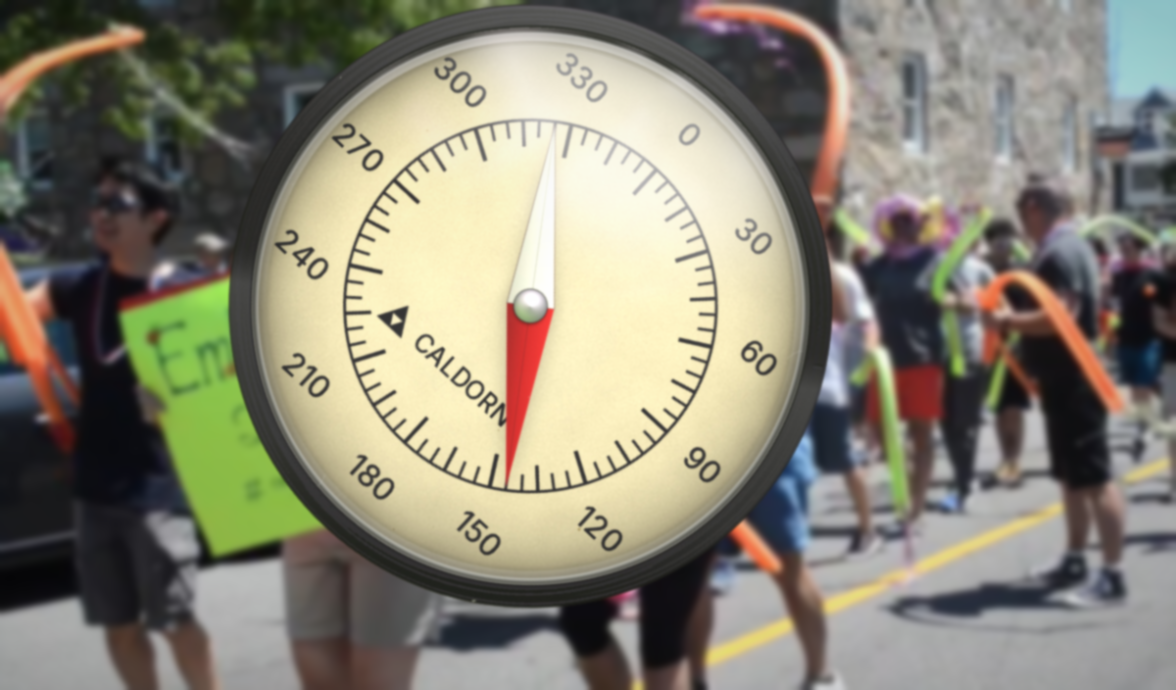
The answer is 145 °
